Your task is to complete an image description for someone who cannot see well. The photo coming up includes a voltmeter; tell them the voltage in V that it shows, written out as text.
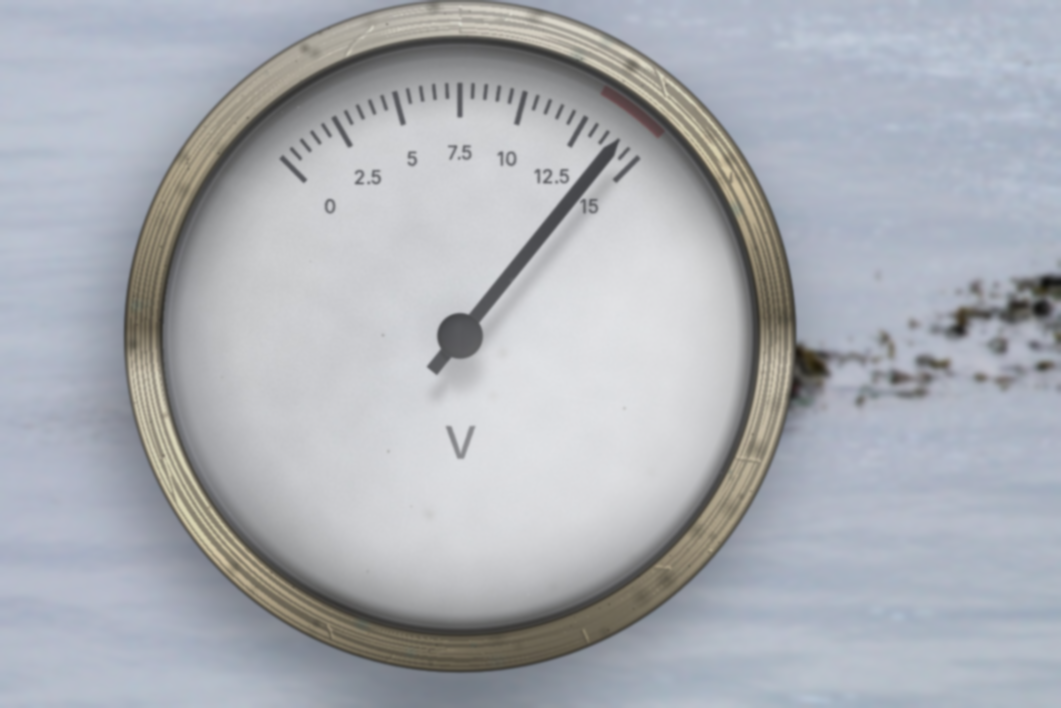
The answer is 14 V
